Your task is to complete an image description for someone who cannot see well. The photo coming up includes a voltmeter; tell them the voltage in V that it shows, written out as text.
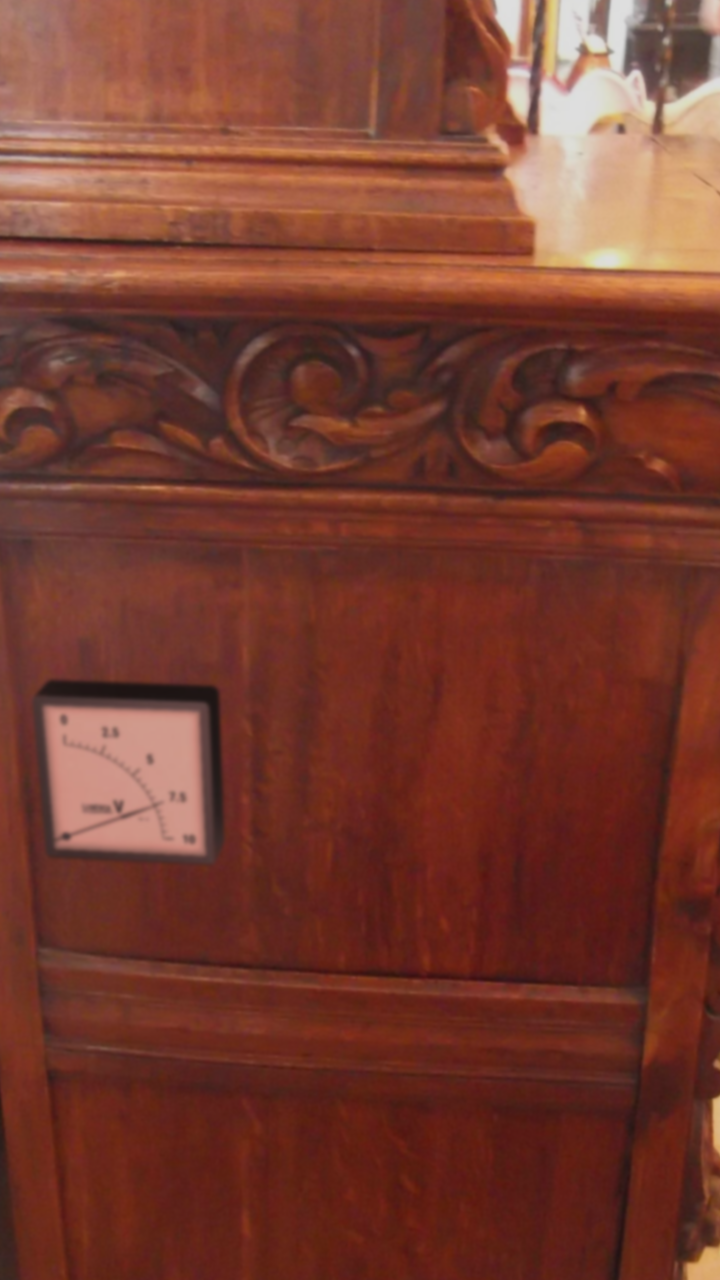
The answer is 7.5 V
